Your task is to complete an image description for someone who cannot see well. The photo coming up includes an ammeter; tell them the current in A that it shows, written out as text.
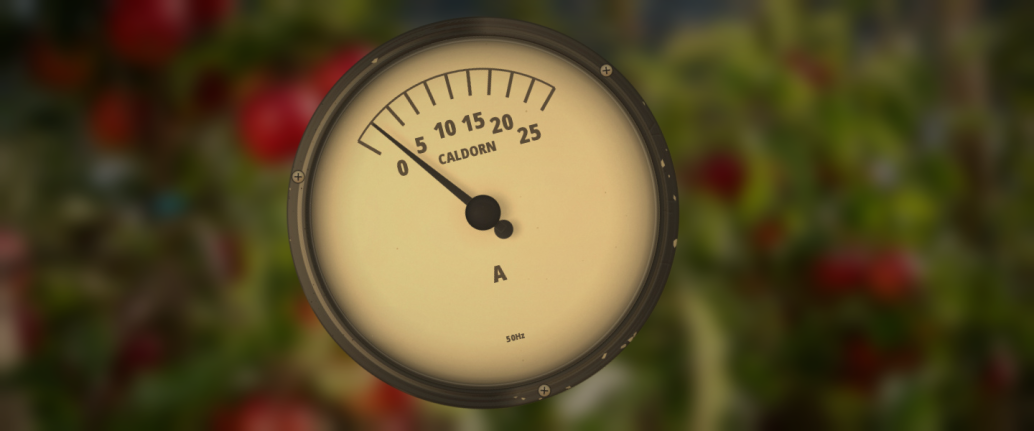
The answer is 2.5 A
